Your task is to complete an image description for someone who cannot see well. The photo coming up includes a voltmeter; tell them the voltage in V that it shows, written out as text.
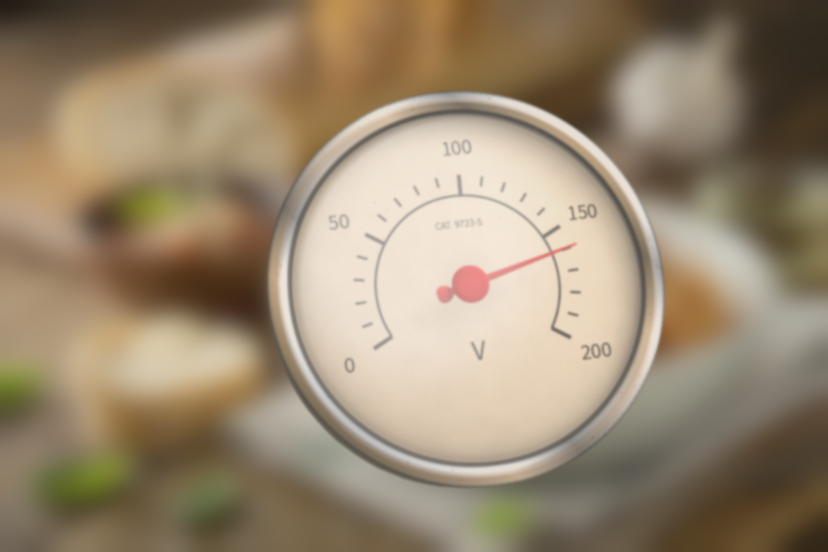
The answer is 160 V
